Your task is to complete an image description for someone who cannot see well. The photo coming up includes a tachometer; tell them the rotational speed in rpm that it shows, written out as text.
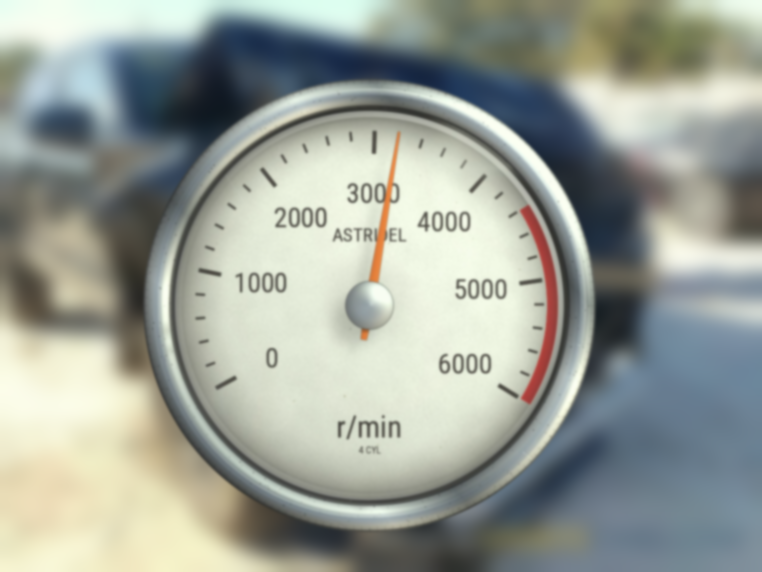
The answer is 3200 rpm
